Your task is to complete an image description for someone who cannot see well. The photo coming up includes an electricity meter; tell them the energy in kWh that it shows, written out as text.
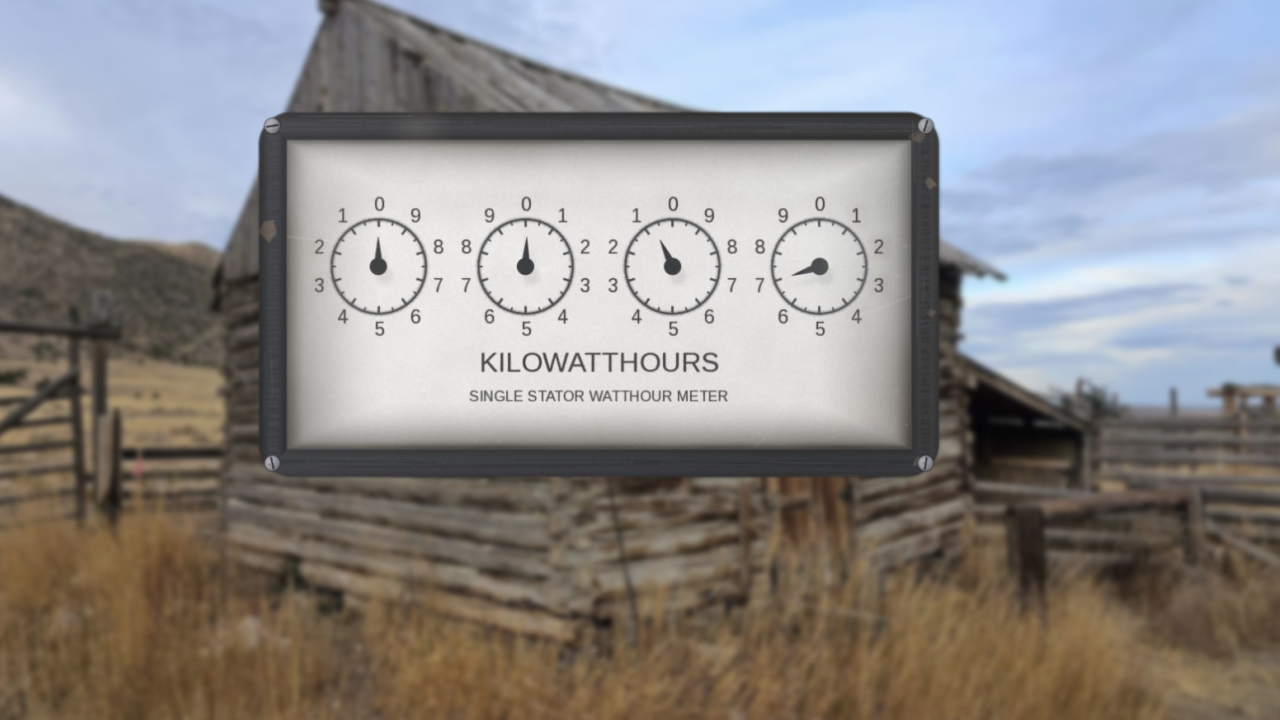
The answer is 7 kWh
